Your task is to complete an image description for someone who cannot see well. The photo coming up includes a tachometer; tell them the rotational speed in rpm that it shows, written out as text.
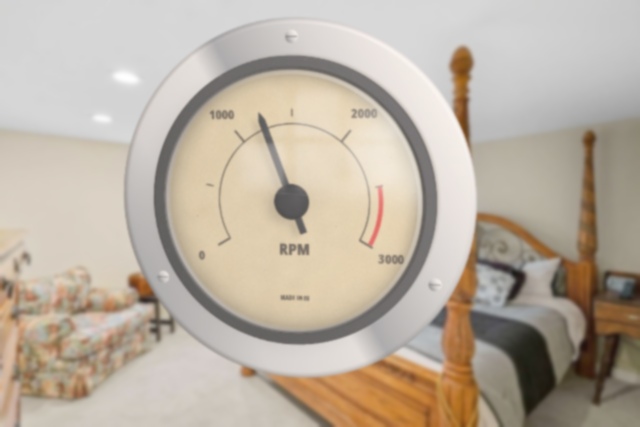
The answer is 1250 rpm
